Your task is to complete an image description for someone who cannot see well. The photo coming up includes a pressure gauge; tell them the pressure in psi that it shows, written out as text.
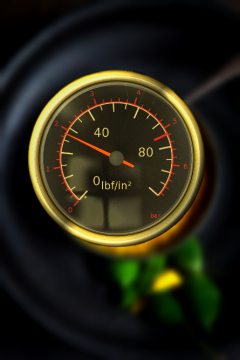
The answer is 27.5 psi
